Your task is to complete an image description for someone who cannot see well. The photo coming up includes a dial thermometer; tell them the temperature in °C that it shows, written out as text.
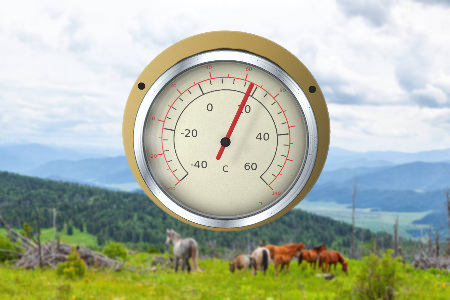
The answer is 18 °C
